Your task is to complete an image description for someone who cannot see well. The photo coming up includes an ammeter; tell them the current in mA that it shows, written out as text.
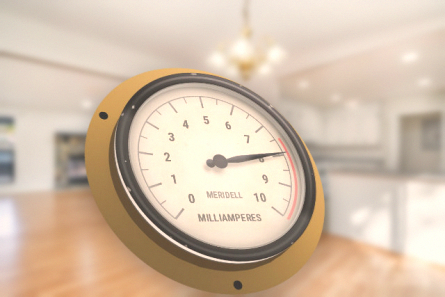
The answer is 8 mA
